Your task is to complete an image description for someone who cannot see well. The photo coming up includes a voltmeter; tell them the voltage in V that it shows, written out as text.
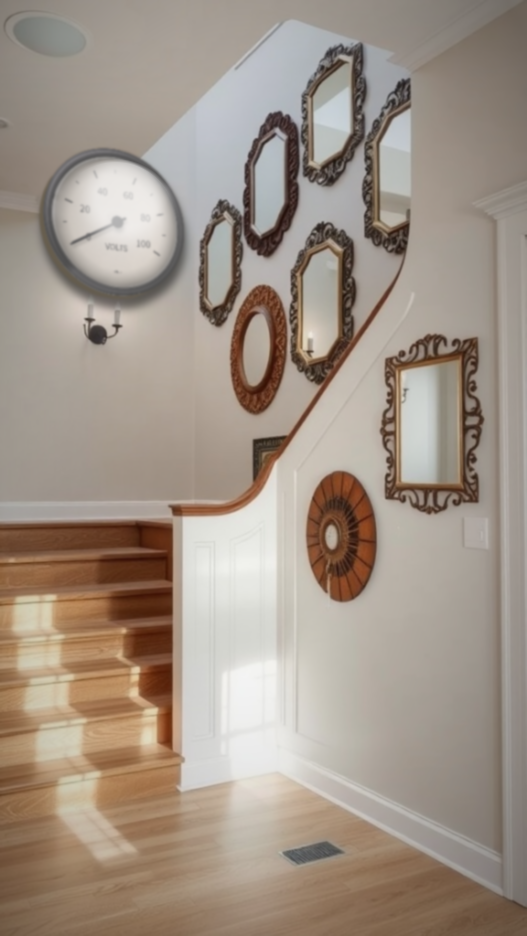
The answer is 0 V
